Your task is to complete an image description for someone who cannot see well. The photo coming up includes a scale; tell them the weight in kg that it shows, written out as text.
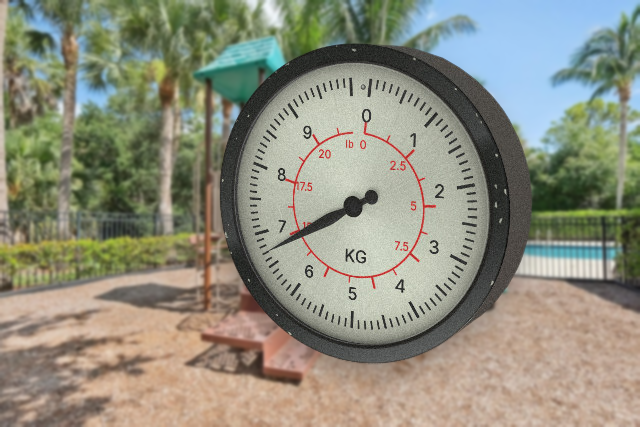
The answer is 6.7 kg
